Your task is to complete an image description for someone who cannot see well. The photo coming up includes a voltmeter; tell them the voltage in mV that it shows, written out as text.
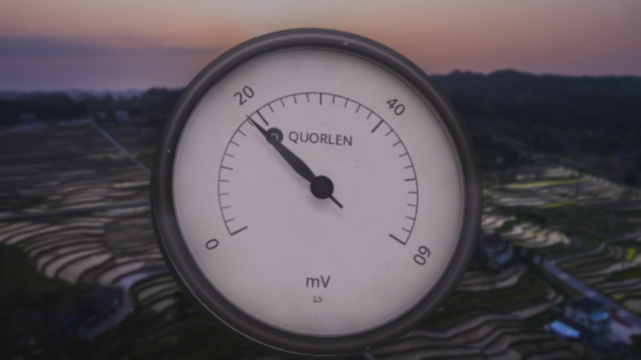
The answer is 18 mV
